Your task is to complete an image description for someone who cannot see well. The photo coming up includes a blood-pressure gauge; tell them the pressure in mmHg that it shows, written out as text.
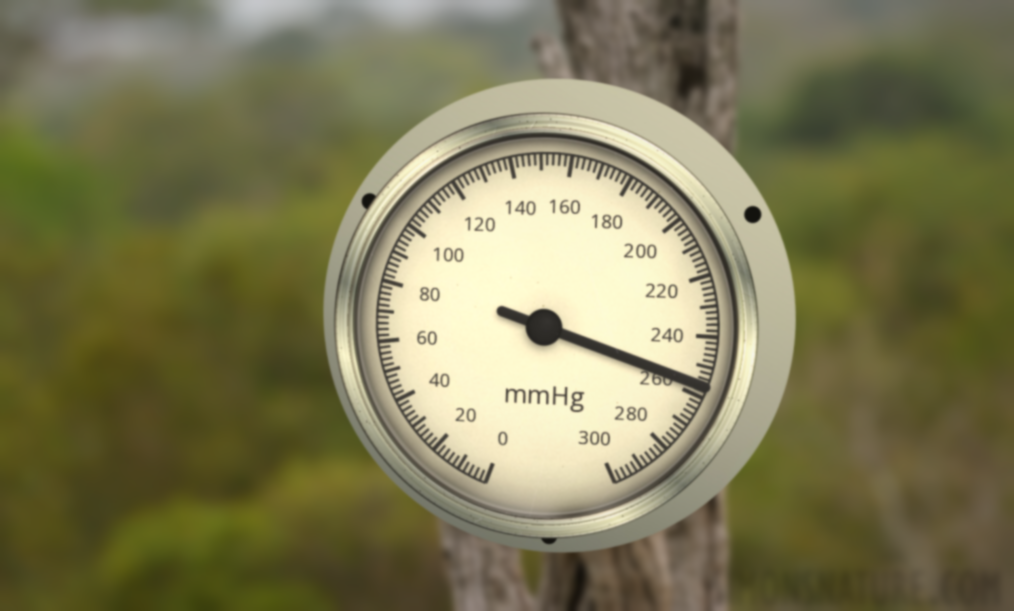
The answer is 256 mmHg
